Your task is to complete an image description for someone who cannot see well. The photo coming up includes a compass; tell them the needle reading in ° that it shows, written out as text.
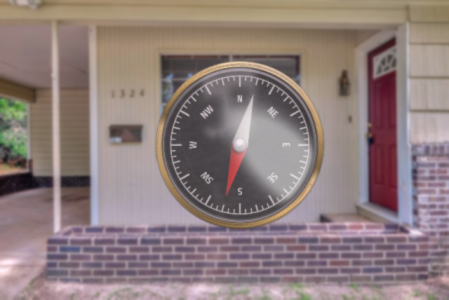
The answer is 195 °
